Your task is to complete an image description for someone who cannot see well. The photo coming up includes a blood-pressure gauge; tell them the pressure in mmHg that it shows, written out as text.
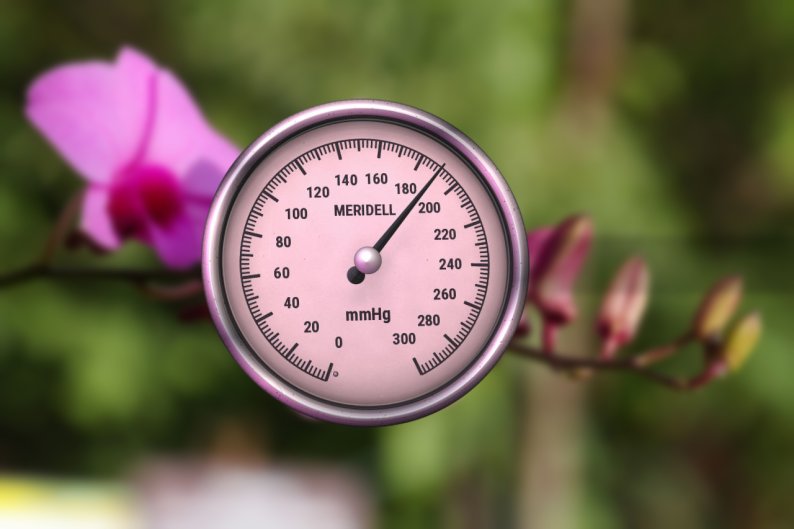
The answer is 190 mmHg
